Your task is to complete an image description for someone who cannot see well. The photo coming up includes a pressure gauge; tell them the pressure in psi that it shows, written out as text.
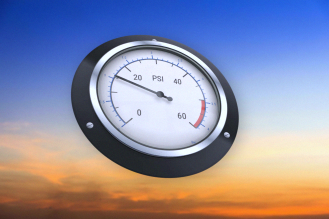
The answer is 15 psi
